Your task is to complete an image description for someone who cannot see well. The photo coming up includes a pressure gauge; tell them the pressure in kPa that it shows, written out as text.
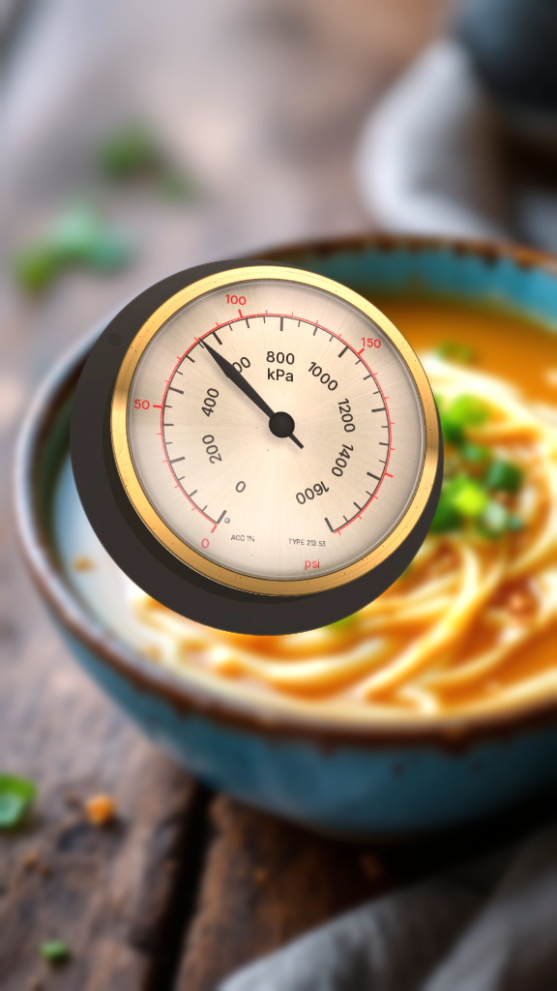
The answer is 550 kPa
